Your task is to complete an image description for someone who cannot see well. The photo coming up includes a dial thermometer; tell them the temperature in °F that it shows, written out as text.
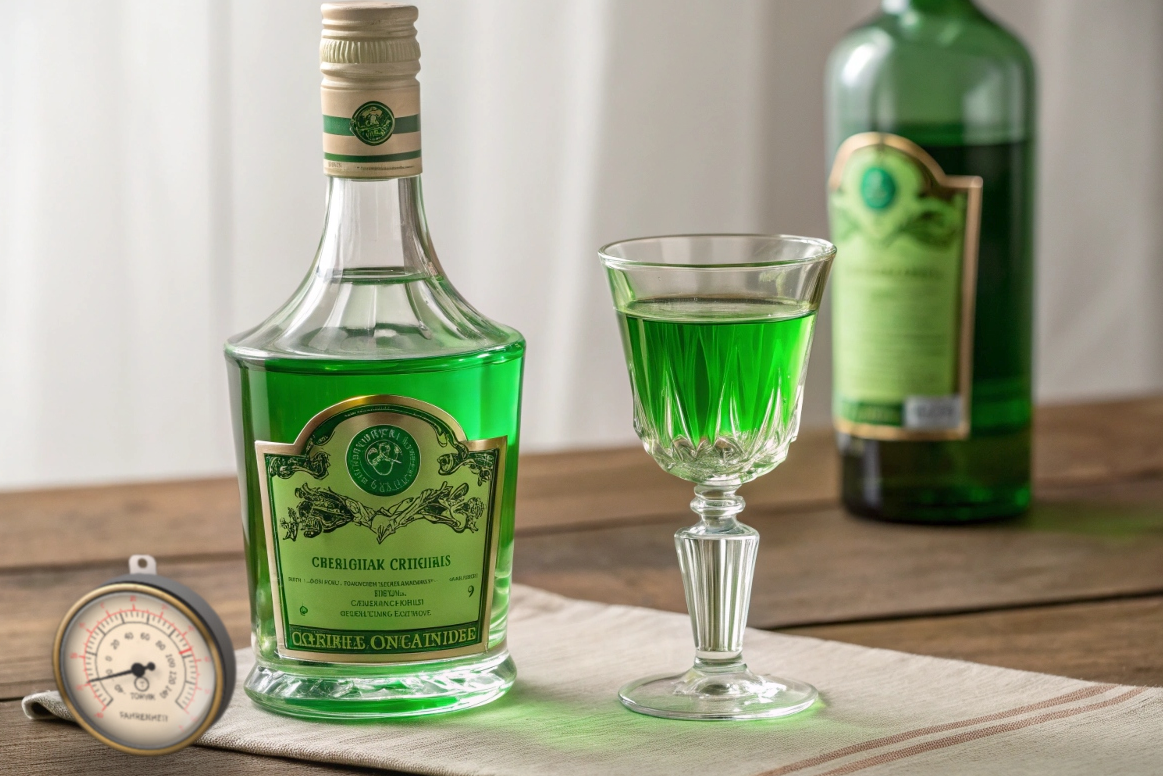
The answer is -20 °F
